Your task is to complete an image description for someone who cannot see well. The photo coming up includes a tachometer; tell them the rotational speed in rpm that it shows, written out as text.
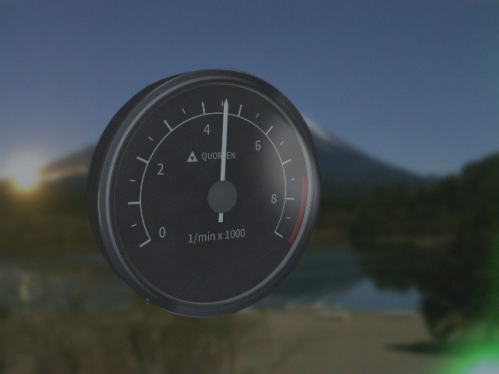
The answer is 4500 rpm
